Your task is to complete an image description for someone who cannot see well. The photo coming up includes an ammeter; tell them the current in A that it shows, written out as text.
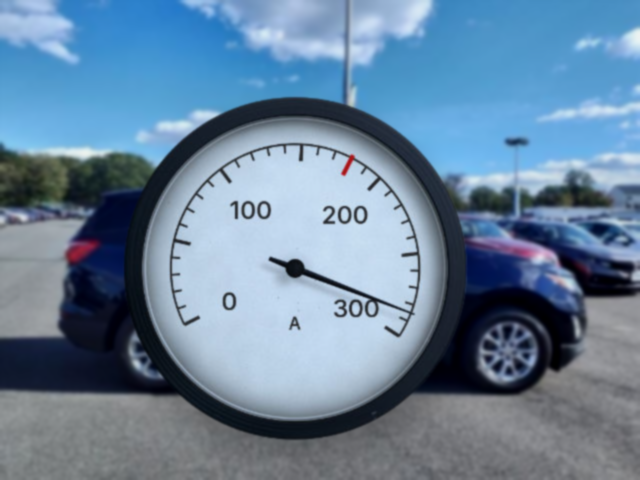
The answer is 285 A
